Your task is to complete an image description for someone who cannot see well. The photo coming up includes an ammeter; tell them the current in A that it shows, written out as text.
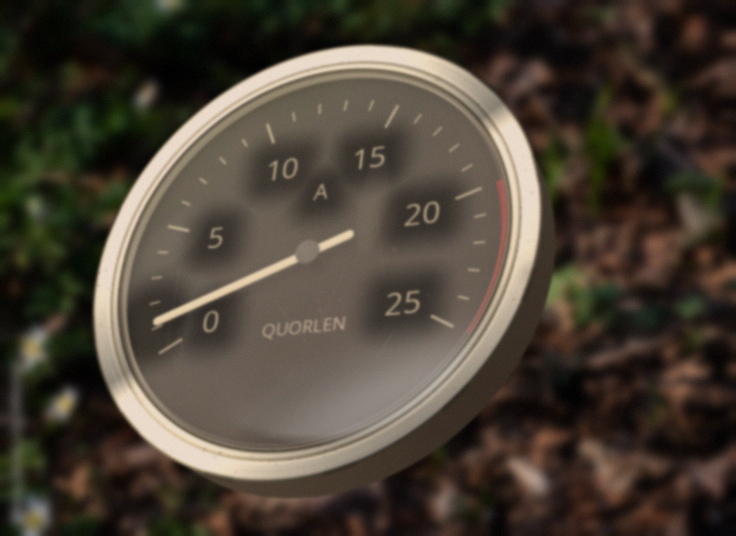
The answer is 1 A
